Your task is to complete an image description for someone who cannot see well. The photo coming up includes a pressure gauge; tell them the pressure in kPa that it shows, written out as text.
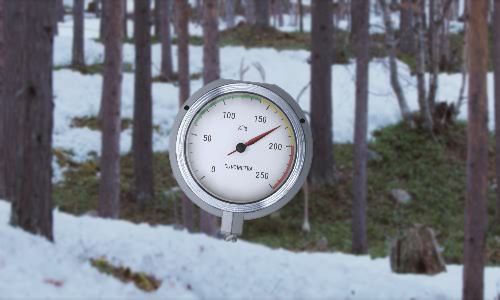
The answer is 175 kPa
